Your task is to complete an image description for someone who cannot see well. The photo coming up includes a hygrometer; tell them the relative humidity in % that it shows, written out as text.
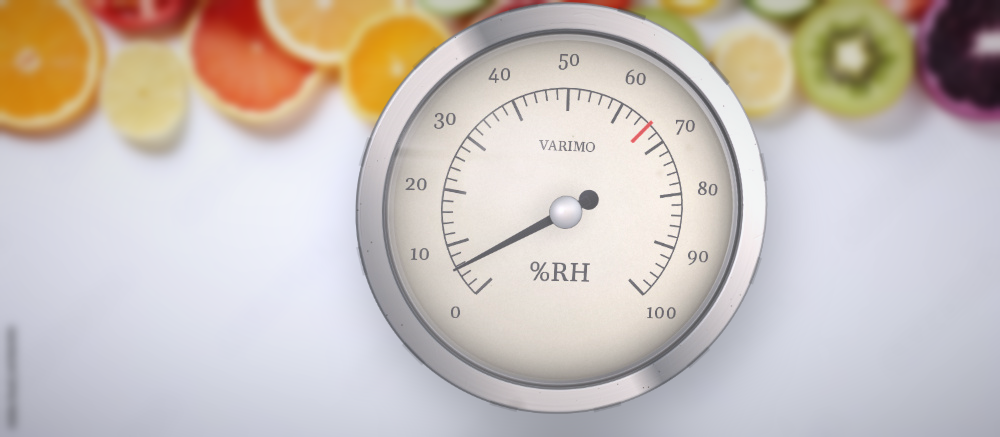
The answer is 6 %
